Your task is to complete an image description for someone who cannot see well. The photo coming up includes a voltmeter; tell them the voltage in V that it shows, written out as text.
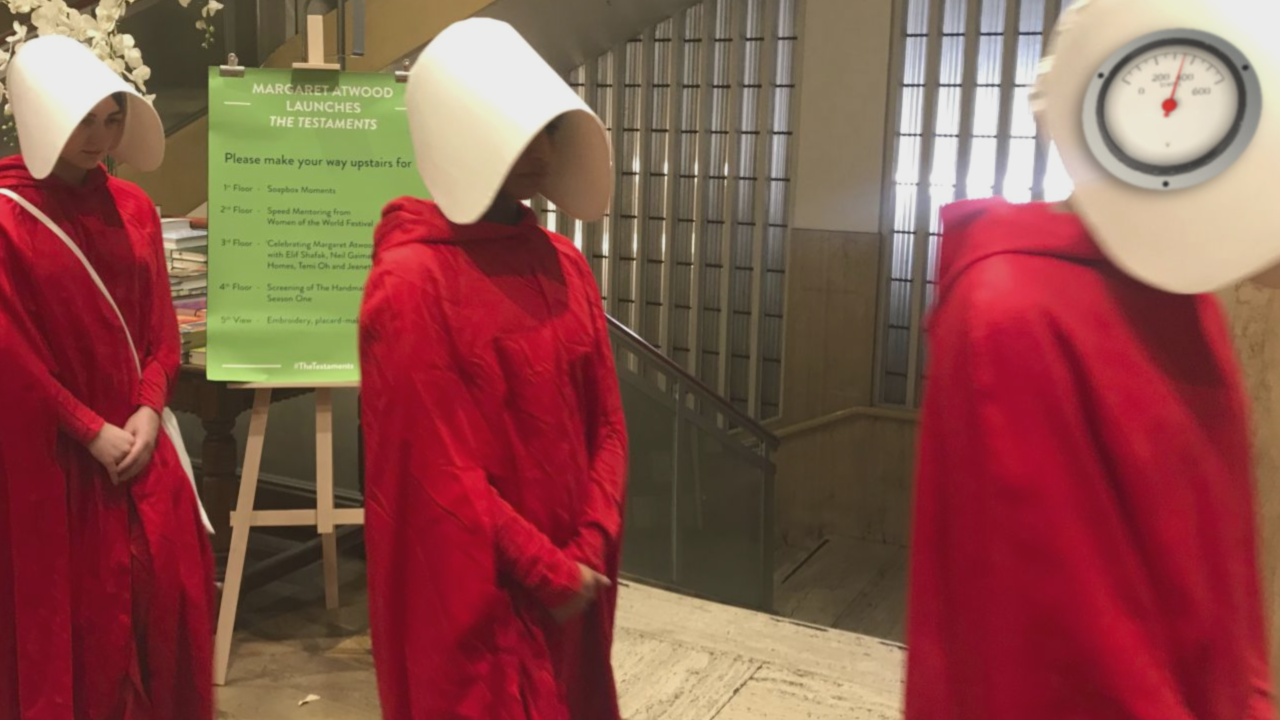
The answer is 350 V
